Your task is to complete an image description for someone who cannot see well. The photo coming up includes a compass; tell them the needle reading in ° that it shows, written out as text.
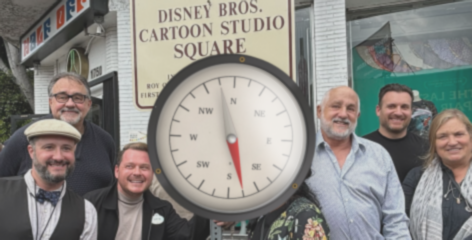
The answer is 165 °
